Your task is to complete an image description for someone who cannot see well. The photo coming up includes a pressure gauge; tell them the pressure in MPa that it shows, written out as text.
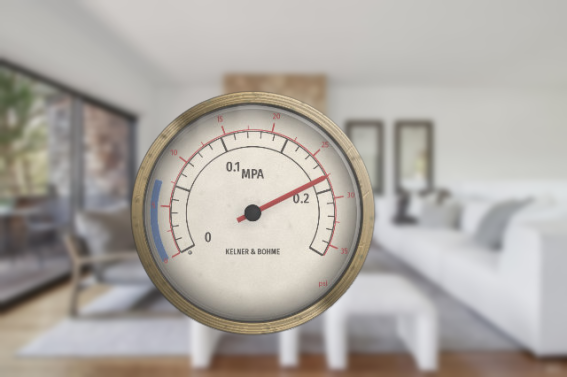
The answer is 0.19 MPa
